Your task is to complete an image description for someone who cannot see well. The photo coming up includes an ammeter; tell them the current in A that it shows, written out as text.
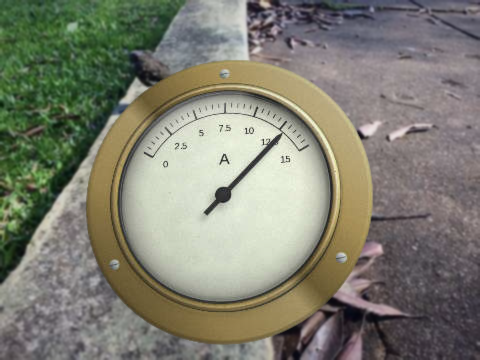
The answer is 13 A
